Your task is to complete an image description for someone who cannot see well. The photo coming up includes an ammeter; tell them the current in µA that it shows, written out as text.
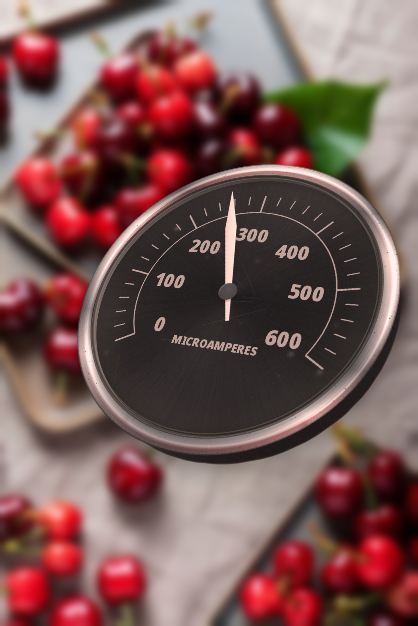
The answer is 260 µA
